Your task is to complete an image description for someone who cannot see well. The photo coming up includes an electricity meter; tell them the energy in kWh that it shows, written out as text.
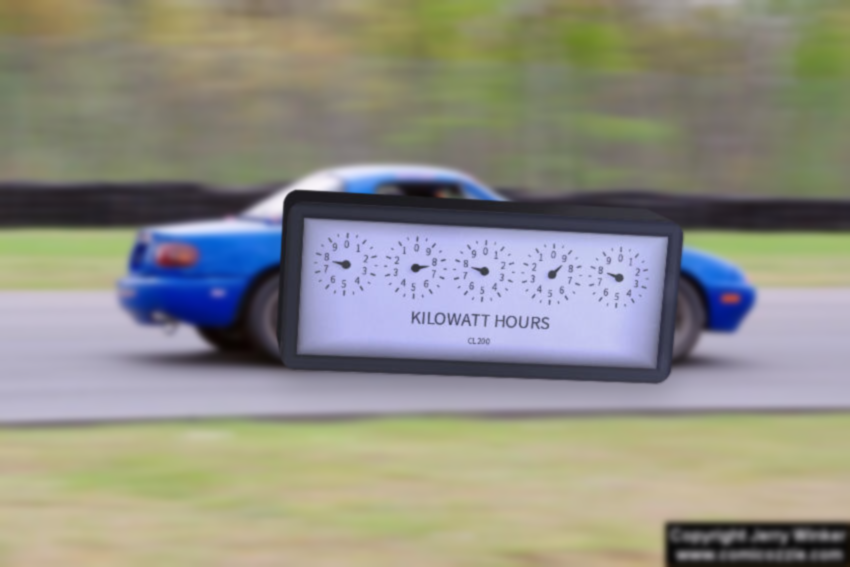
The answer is 77788 kWh
